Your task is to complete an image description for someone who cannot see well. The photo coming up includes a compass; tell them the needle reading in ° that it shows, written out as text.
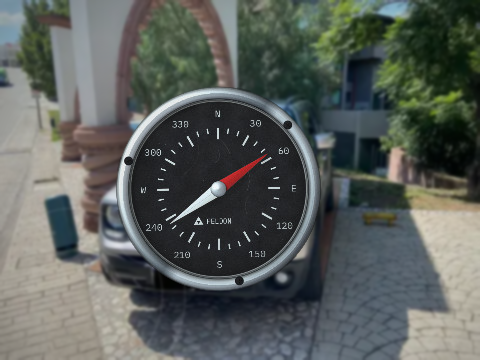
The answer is 55 °
